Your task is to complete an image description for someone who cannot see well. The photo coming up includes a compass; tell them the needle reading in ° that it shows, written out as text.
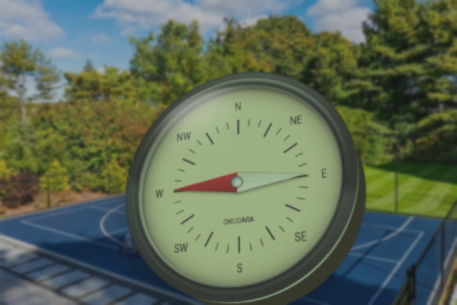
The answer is 270 °
